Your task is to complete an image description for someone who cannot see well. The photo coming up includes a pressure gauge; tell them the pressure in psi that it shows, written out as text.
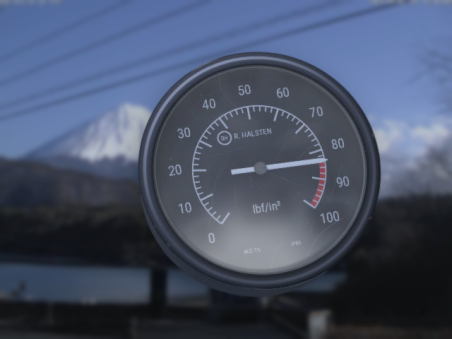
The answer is 84 psi
